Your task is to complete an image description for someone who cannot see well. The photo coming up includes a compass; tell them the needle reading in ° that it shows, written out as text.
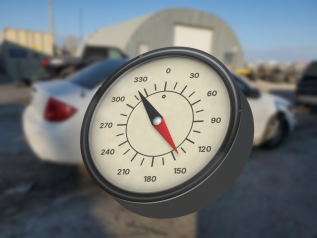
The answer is 142.5 °
